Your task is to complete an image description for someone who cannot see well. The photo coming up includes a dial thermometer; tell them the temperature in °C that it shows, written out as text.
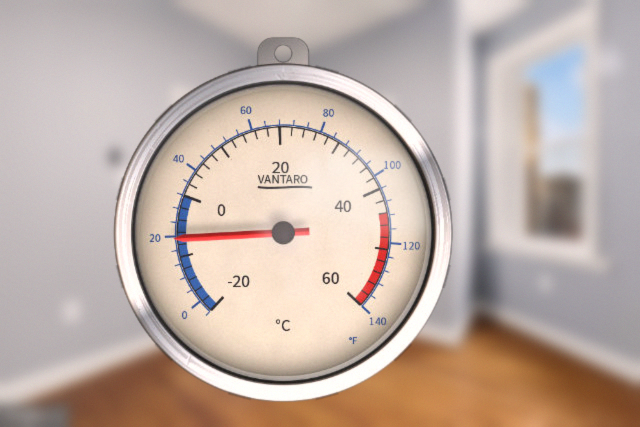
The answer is -7 °C
